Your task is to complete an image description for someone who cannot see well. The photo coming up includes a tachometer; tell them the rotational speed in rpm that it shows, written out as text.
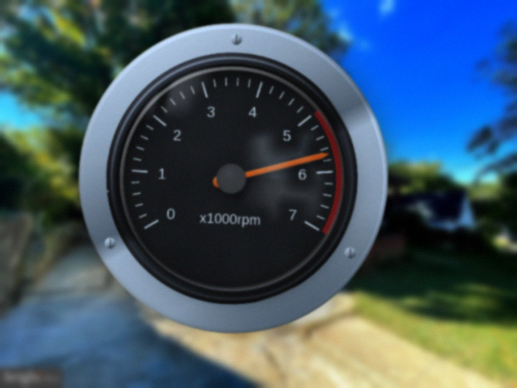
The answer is 5700 rpm
